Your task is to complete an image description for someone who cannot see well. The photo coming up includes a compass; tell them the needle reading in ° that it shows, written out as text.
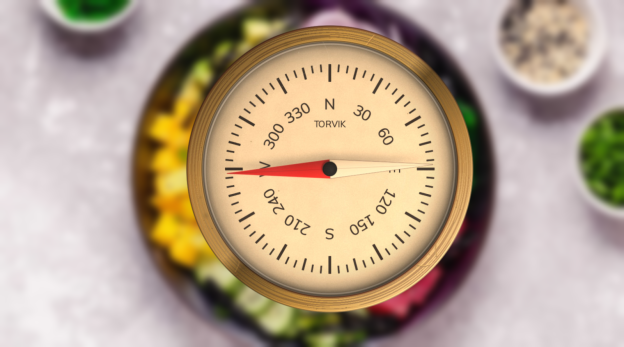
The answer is 267.5 °
